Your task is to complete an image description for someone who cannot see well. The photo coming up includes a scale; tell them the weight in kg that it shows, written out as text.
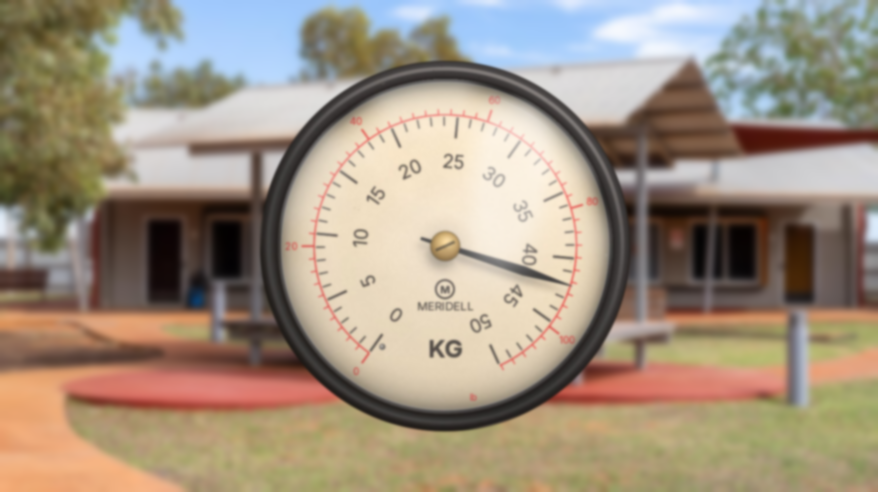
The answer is 42 kg
